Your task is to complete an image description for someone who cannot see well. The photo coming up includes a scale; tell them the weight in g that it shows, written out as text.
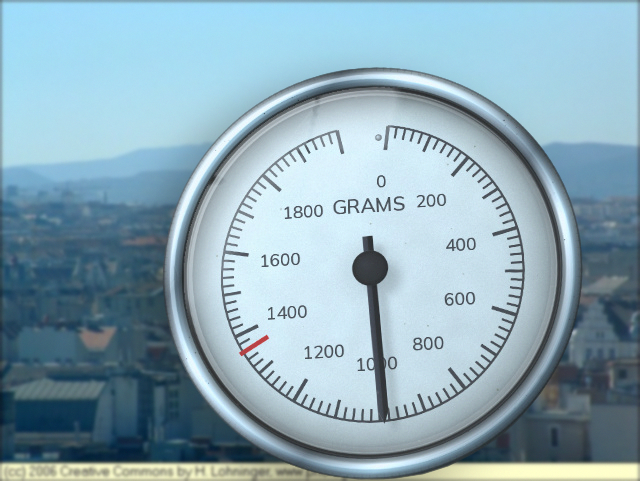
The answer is 990 g
